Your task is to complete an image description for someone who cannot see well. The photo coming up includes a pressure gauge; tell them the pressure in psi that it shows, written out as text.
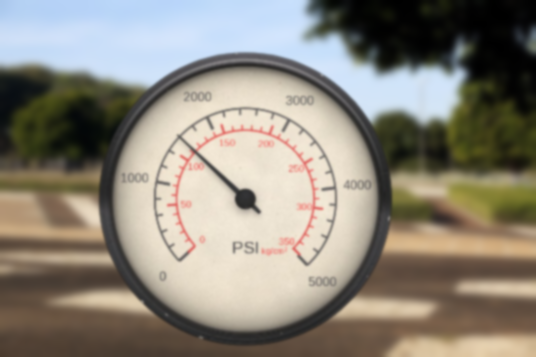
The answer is 1600 psi
